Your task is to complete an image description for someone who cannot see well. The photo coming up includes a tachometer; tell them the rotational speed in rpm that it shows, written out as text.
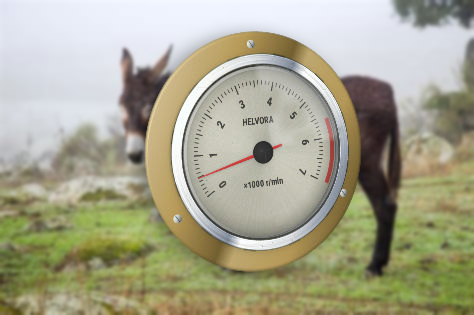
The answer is 500 rpm
